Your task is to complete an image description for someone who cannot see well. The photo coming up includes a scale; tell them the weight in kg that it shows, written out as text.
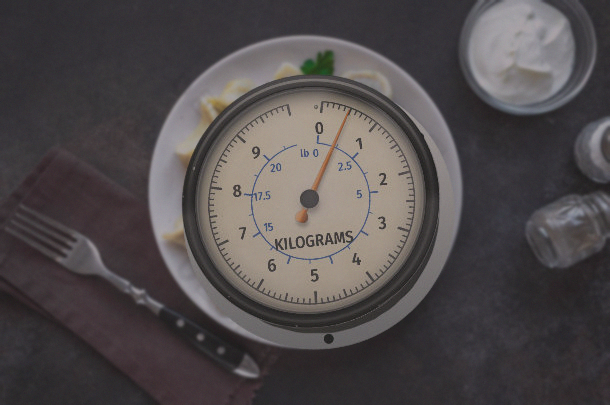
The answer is 0.5 kg
